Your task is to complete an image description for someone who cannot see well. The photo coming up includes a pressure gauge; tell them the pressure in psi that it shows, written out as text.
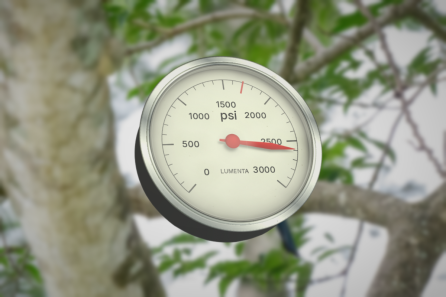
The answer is 2600 psi
